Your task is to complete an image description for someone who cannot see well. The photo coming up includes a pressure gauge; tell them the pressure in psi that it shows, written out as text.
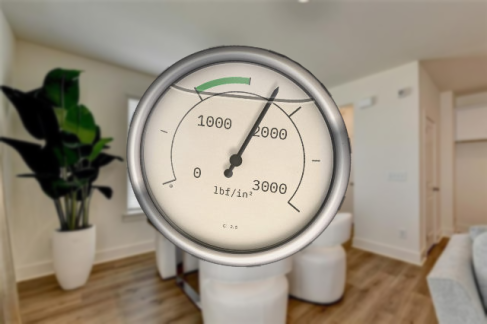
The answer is 1750 psi
